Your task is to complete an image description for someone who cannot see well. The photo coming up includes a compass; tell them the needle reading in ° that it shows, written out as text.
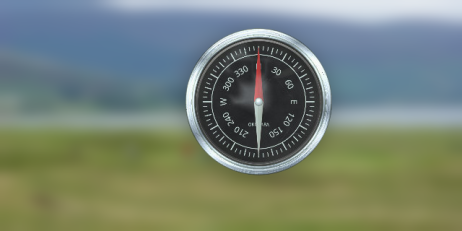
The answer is 0 °
